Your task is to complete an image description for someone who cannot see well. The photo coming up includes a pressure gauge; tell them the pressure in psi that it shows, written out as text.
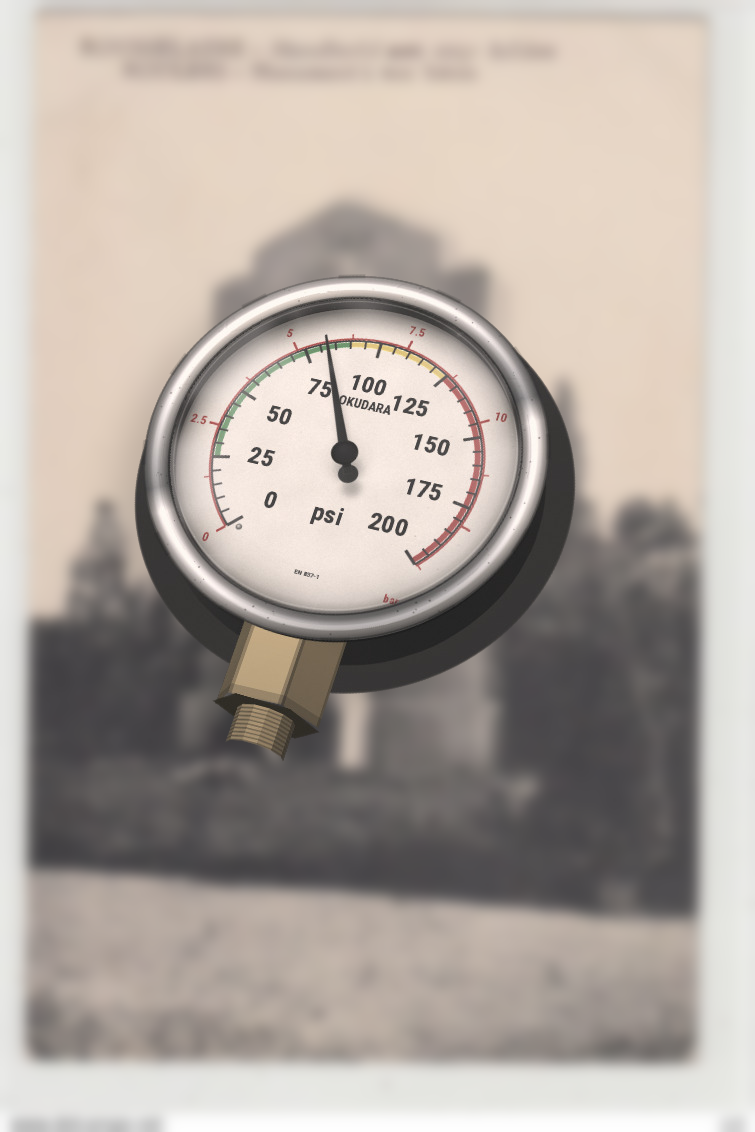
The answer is 82.5 psi
